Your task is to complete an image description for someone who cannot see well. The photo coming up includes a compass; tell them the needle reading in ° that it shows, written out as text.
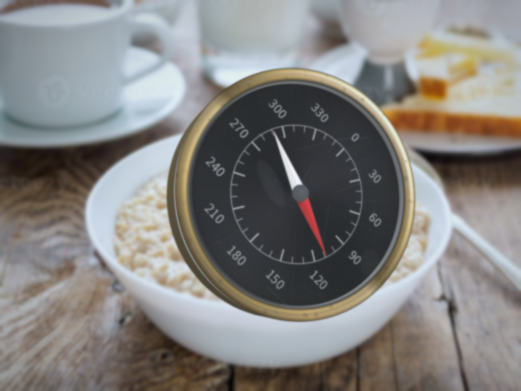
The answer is 110 °
